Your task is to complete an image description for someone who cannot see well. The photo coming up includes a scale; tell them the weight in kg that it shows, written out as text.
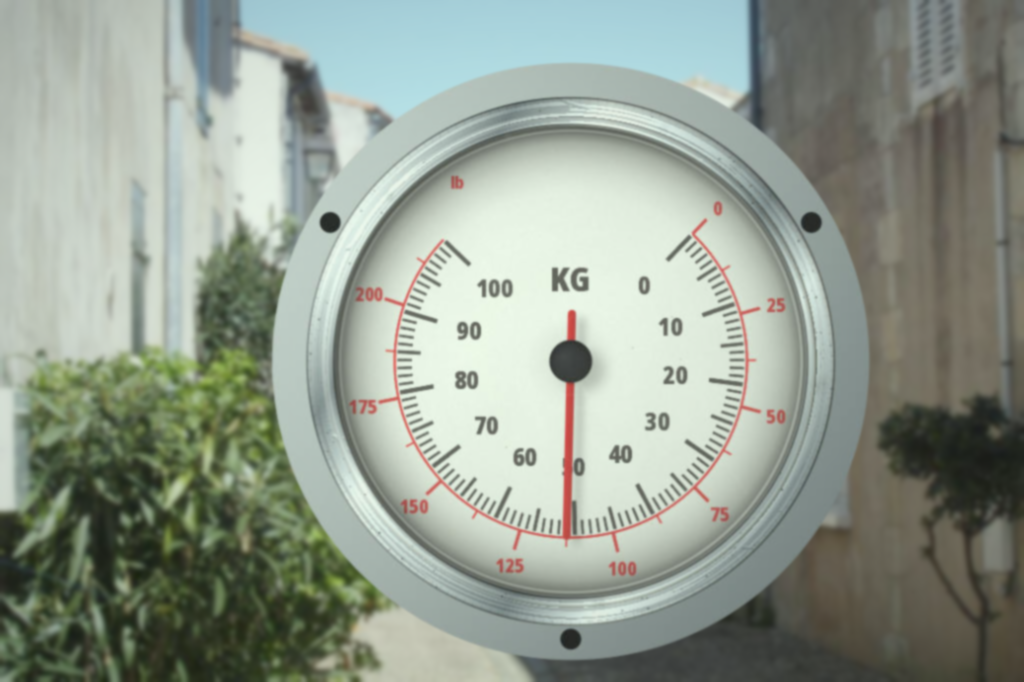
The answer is 51 kg
